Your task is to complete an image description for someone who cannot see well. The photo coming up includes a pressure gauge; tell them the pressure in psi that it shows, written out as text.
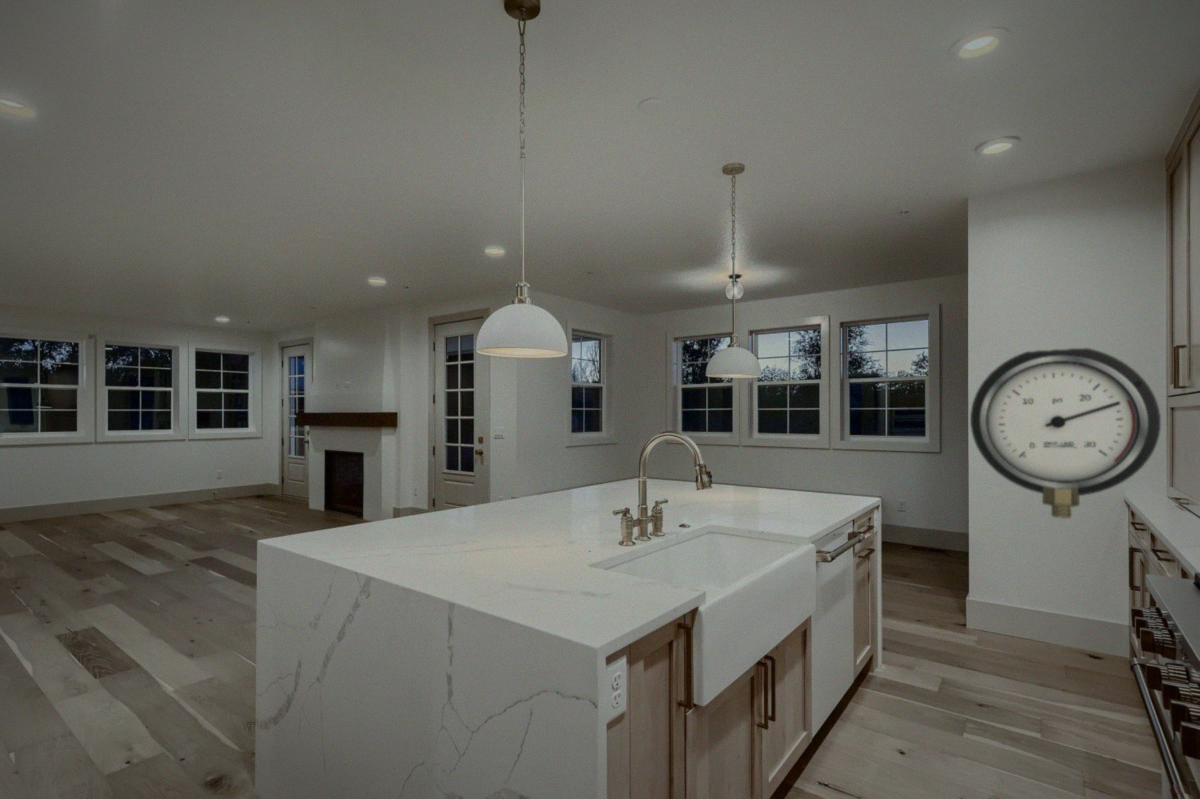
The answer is 23 psi
